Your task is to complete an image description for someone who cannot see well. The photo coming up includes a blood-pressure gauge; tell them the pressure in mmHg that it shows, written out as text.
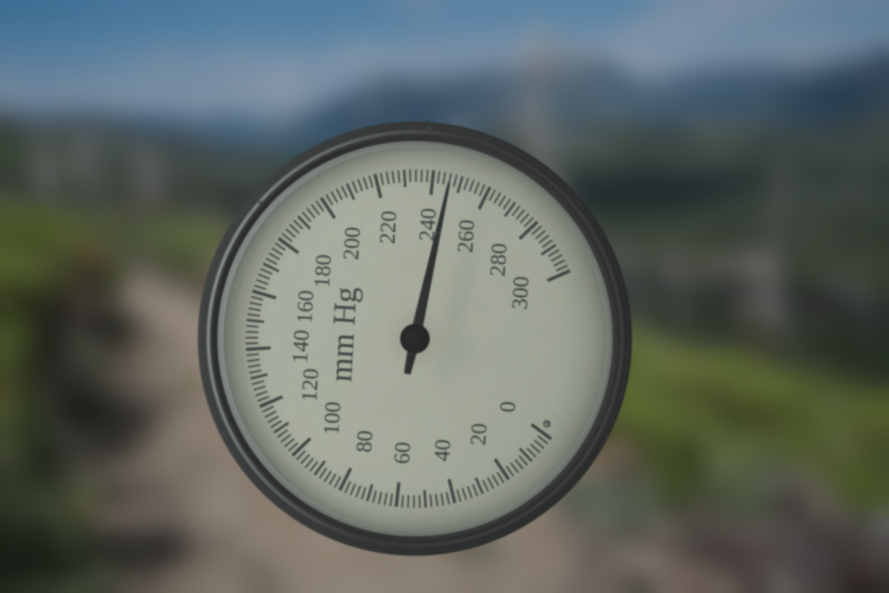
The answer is 246 mmHg
